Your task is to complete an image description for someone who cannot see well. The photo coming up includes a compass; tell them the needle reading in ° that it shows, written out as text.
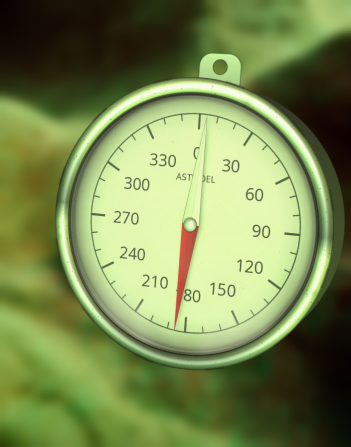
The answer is 185 °
